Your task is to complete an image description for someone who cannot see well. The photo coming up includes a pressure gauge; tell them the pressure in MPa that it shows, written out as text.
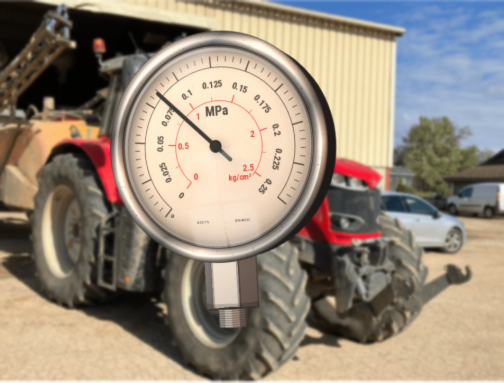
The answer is 0.085 MPa
